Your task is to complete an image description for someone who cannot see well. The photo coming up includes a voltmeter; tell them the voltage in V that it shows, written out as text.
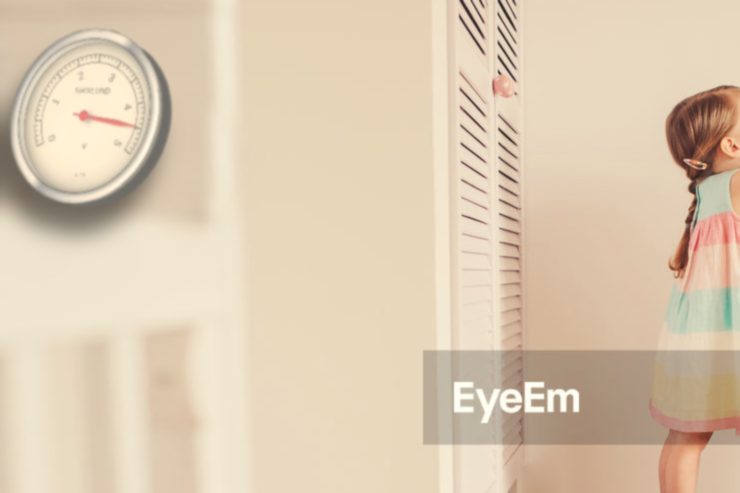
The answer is 4.5 V
